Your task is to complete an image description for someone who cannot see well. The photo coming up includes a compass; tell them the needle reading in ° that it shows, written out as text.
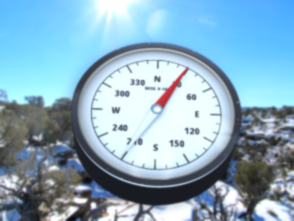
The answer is 30 °
